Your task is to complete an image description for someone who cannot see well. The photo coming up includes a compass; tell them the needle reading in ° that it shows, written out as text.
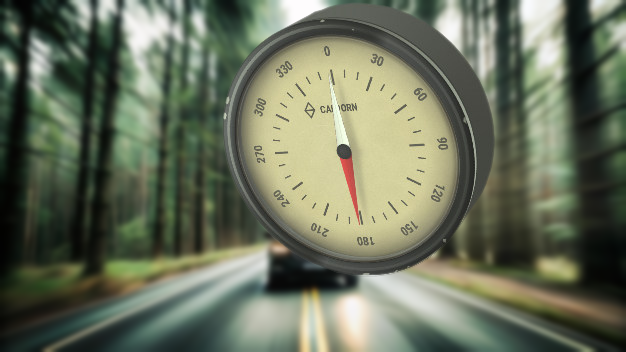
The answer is 180 °
